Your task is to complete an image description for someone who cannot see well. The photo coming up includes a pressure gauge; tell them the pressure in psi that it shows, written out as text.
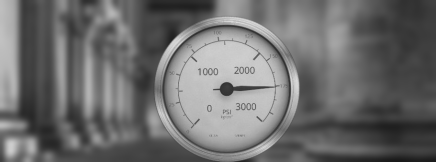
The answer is 2500 psi
